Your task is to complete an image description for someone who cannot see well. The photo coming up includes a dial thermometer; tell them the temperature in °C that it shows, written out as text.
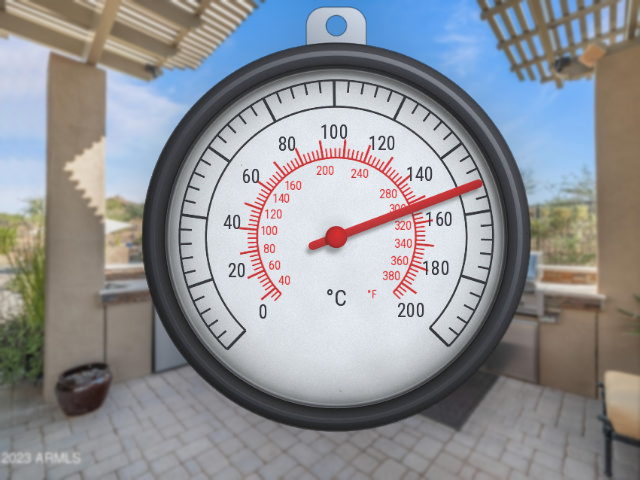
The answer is 152 °C
